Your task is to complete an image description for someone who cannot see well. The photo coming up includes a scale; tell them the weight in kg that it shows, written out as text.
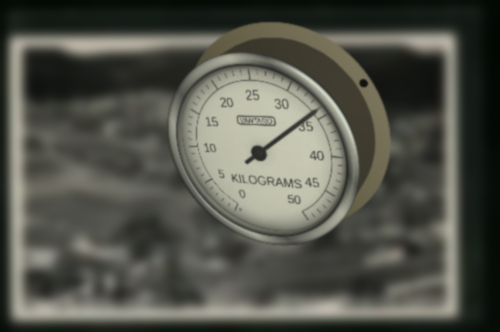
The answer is 34 kg
